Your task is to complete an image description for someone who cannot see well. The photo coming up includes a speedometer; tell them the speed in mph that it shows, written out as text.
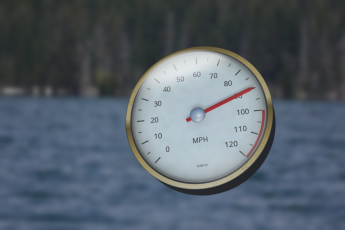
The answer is 90 mph
